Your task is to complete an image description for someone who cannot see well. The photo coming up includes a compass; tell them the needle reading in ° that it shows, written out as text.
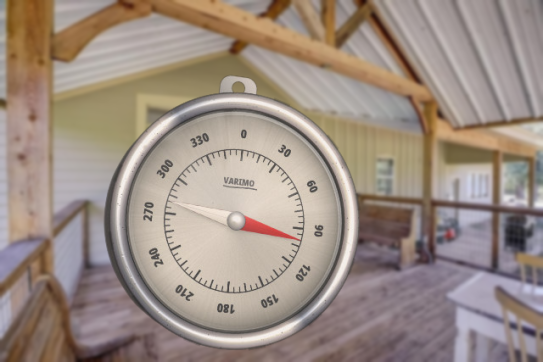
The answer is 100 °
